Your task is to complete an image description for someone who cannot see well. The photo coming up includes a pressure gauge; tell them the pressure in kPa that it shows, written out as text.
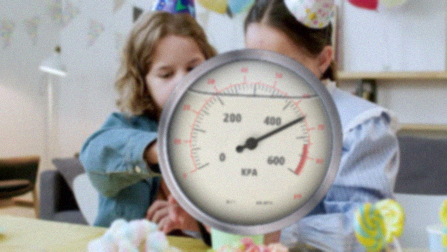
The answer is 450 kPa
